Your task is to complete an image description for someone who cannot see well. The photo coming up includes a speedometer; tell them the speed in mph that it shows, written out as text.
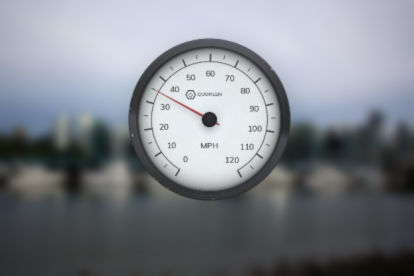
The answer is 35 mph
